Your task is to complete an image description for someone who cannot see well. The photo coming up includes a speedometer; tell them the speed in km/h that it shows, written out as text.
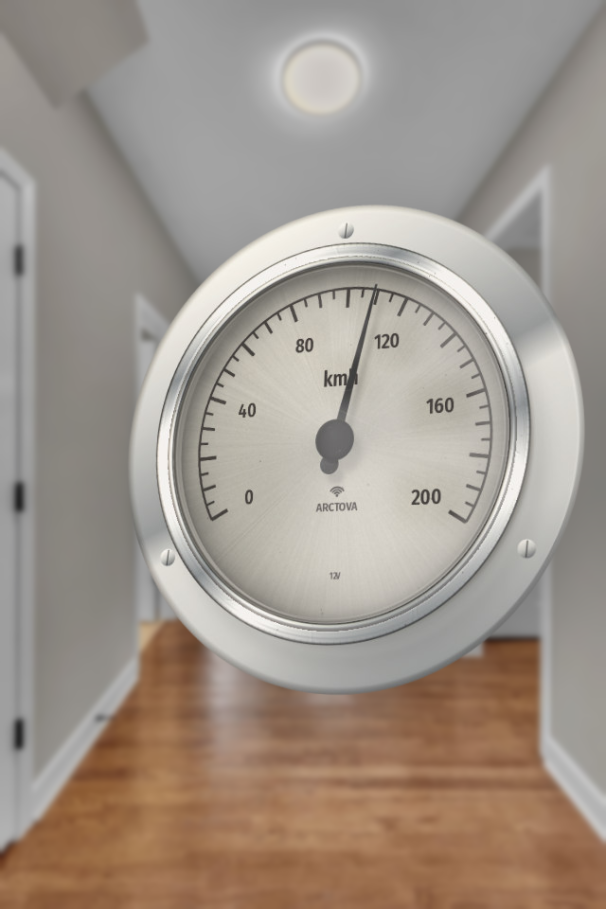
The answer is 110 km/h
